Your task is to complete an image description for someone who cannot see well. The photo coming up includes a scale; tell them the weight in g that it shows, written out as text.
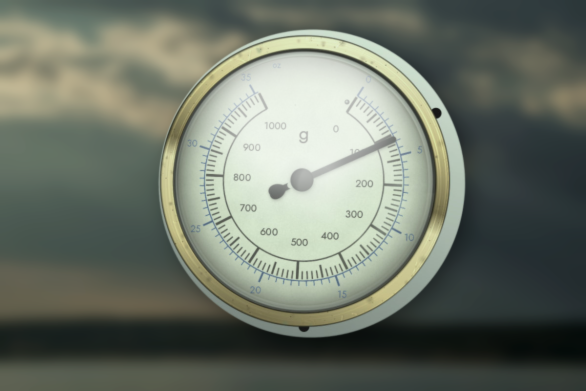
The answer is 110 g
